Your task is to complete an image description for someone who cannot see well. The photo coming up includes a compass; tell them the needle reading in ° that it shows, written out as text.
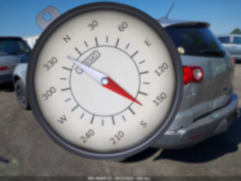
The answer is 165 °
